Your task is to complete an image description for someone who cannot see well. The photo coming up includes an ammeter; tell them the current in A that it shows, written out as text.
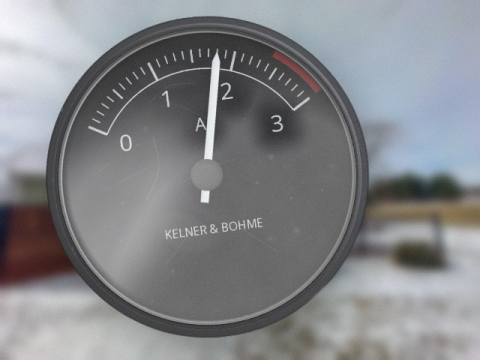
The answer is 1.8 A
